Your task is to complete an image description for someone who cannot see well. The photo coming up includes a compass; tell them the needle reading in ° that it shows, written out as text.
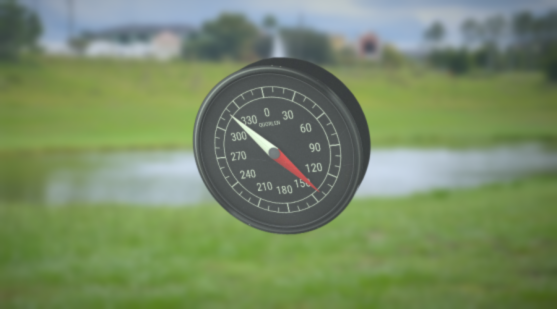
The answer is 140 °
